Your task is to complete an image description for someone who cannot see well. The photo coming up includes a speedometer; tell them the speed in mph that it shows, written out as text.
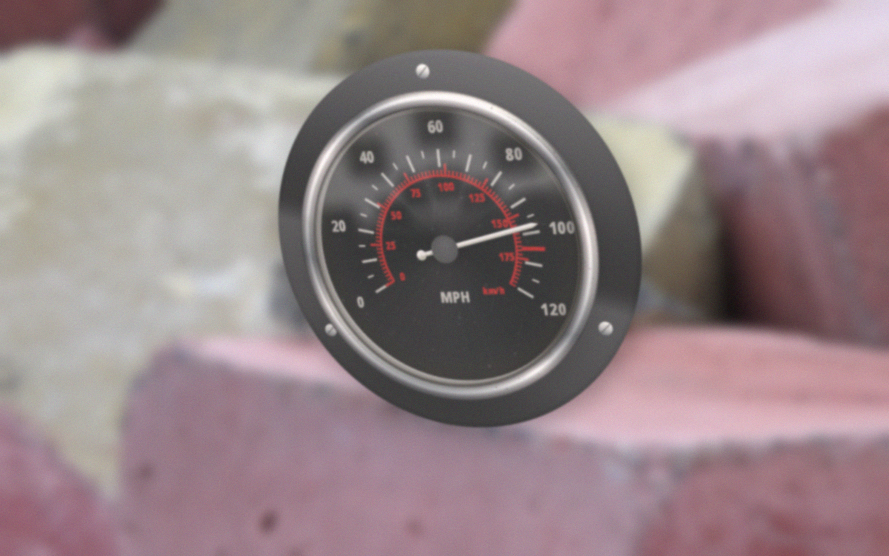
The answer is 97.5 mph
